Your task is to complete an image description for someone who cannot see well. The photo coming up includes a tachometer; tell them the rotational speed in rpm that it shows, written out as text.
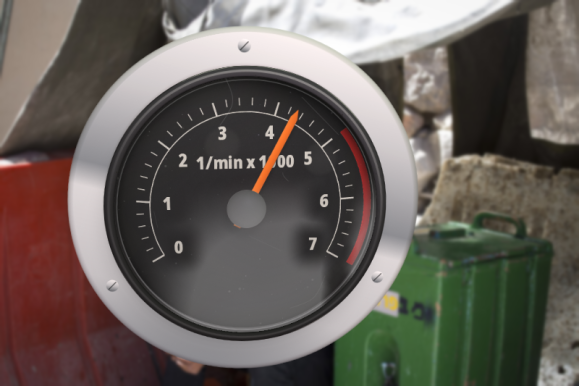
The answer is 4300 rpm
